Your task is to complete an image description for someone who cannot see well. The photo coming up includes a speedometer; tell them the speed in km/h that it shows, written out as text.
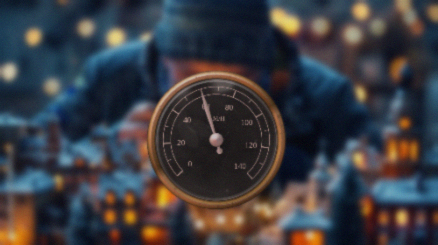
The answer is 60 km/h
